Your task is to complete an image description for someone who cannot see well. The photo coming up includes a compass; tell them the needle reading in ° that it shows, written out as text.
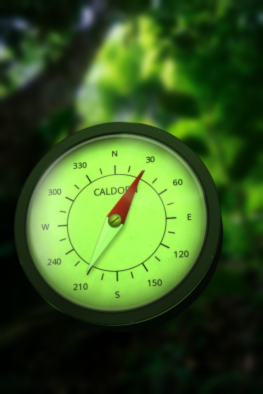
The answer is 30 °
